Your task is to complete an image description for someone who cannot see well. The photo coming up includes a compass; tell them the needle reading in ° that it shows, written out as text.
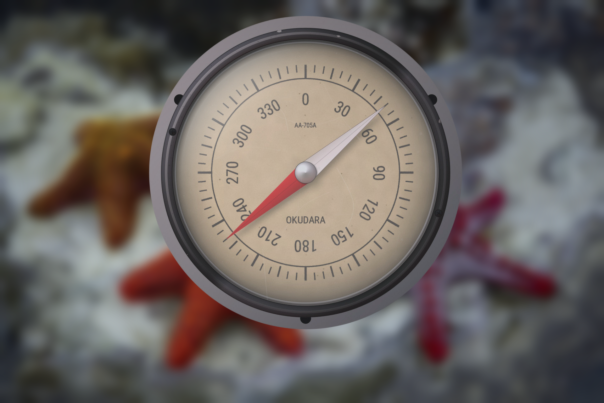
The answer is 230 °
